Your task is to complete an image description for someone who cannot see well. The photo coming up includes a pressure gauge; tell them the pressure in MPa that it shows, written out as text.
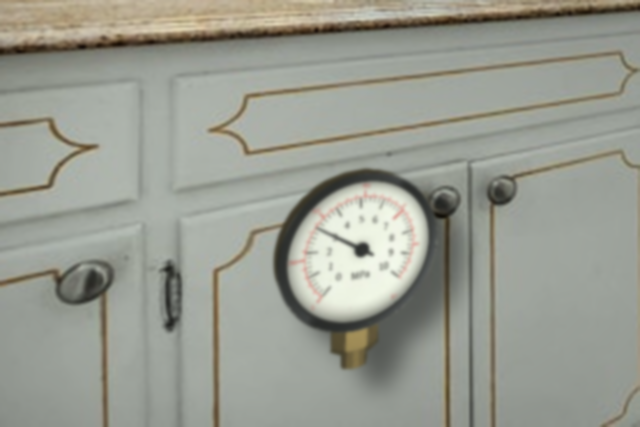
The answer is 3 MPa
